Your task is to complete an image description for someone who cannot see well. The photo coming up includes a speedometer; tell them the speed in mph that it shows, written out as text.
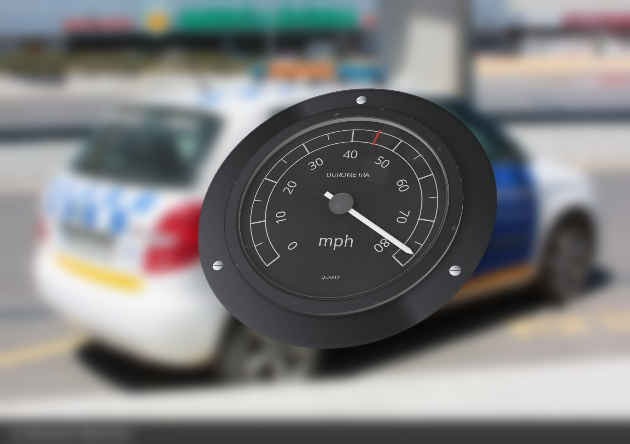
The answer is 77.5 mph
